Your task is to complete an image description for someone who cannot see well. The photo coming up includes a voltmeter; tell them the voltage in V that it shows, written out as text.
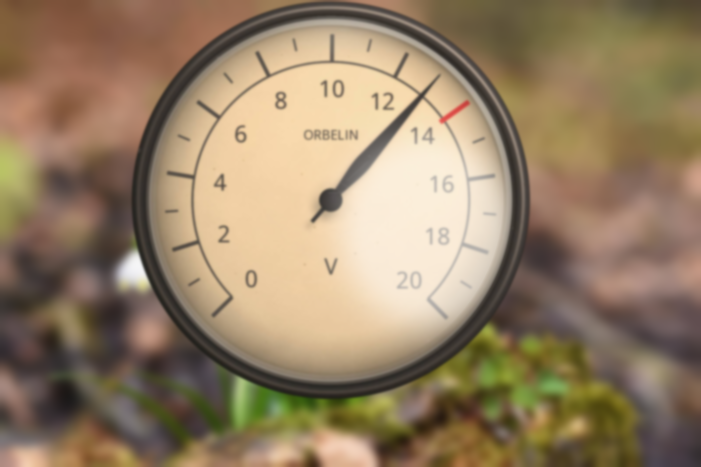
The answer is 13 V
